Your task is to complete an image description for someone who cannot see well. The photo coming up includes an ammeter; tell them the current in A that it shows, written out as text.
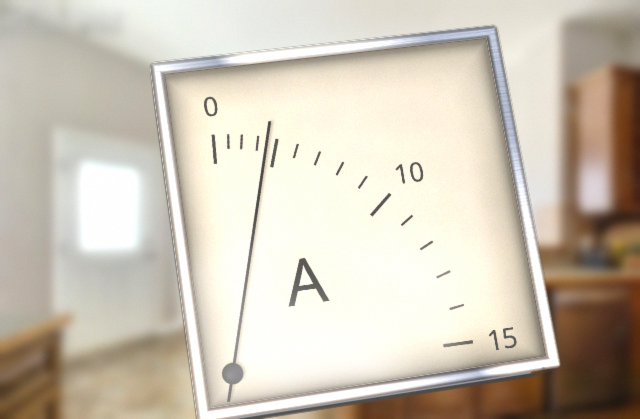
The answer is 4.5 A
